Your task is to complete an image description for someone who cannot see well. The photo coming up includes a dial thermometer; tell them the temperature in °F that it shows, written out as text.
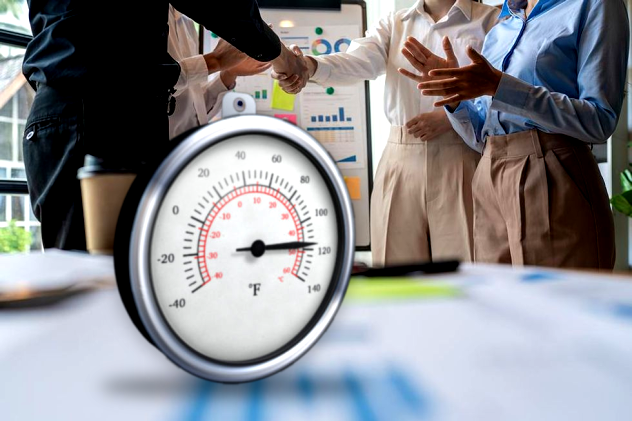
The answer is 116 °F
